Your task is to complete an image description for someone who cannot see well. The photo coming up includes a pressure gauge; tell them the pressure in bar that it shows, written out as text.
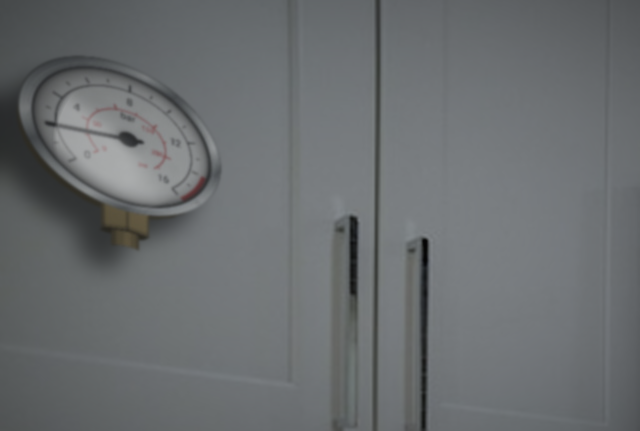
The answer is 2 bar
